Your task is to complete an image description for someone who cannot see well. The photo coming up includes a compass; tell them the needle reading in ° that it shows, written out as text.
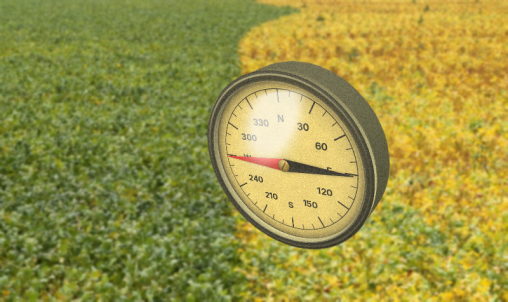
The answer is 270 °
